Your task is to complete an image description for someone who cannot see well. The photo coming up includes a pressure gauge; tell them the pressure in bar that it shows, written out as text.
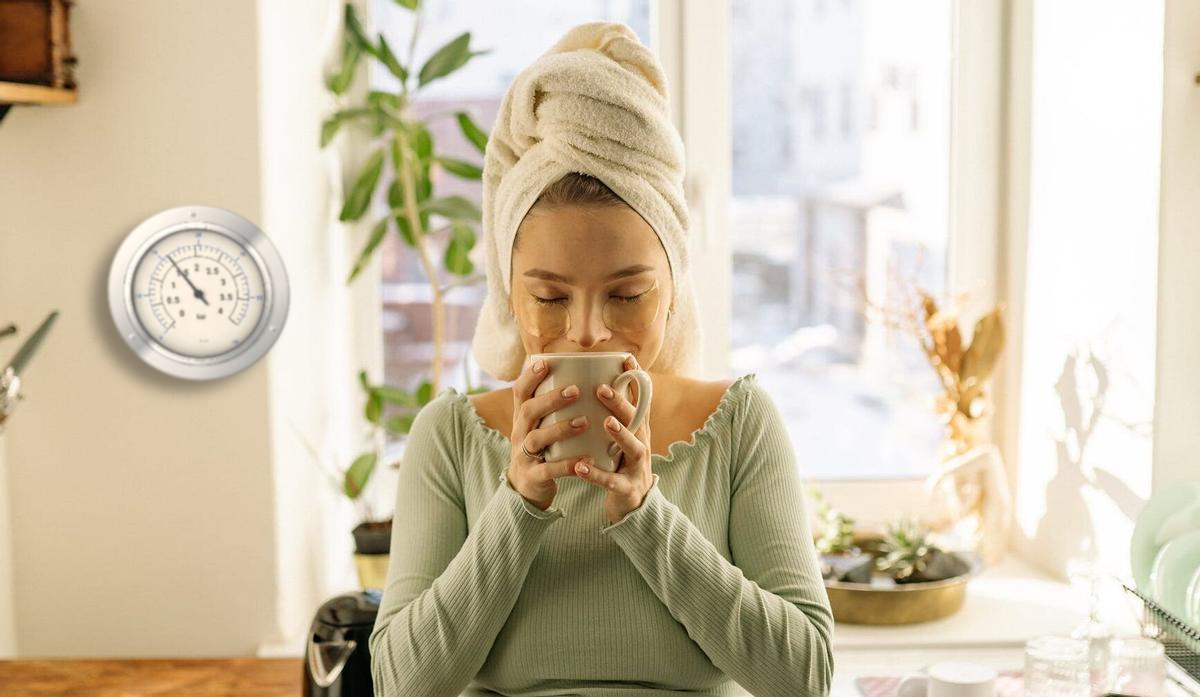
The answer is 1.5 bar
